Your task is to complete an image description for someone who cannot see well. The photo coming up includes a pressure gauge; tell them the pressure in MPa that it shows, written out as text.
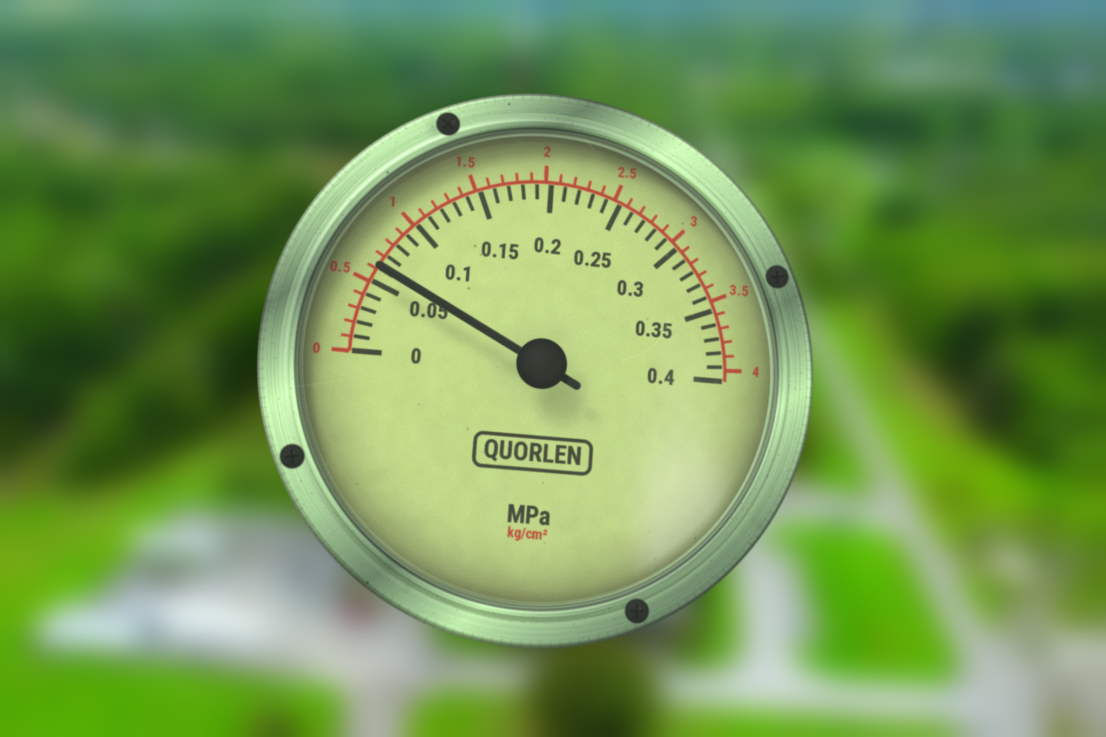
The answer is 0.06 MPa
